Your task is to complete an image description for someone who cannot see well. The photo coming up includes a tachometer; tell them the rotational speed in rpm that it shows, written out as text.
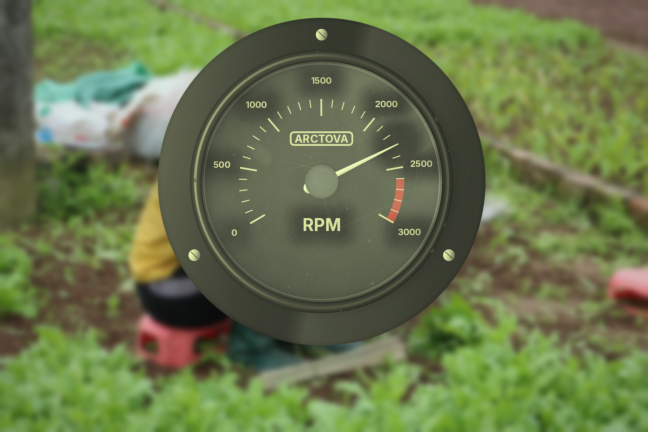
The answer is 2300 rpm
